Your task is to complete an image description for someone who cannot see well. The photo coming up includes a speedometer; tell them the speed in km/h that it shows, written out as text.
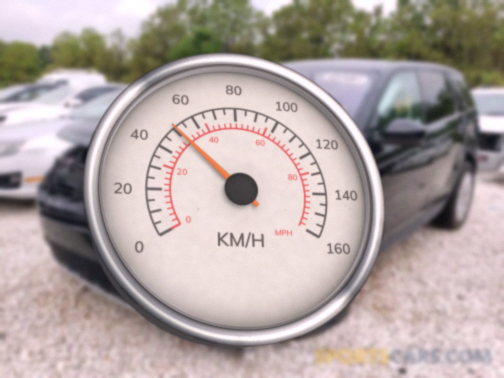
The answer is 50 km/h
